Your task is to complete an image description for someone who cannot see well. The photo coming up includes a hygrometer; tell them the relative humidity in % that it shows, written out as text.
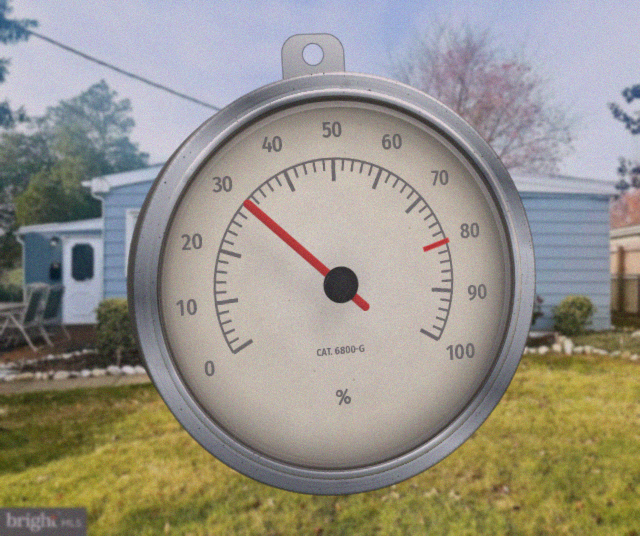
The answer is 30 %
